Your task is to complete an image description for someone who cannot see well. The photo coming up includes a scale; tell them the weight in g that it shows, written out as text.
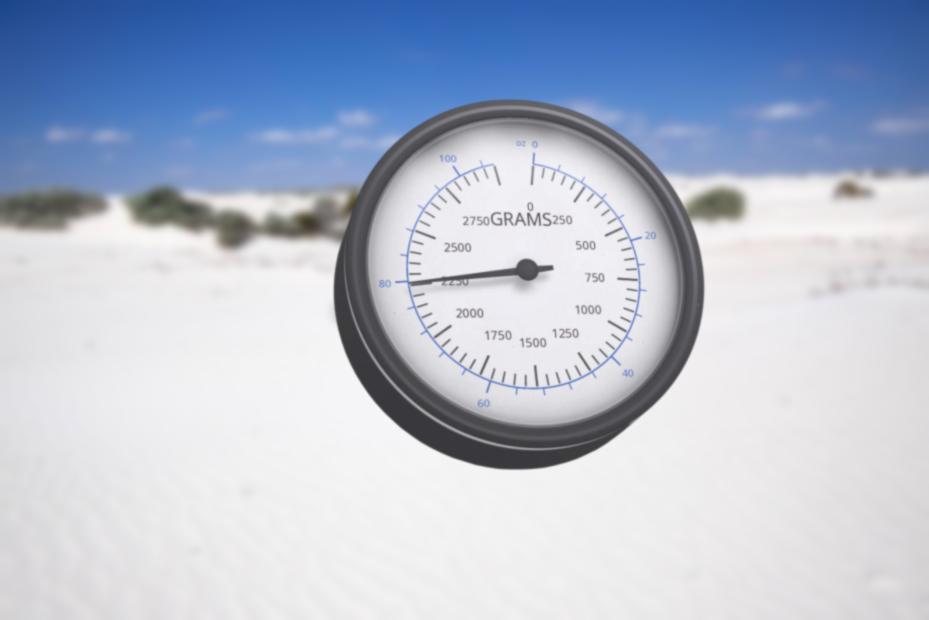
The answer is 2250 g
